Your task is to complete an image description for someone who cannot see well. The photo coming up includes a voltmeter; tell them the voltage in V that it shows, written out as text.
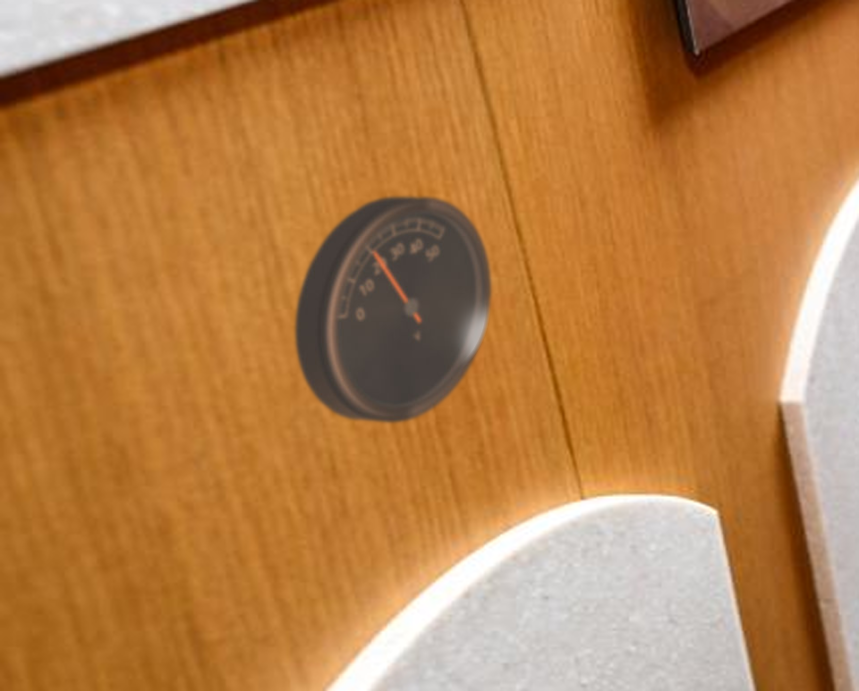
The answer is 20 V
